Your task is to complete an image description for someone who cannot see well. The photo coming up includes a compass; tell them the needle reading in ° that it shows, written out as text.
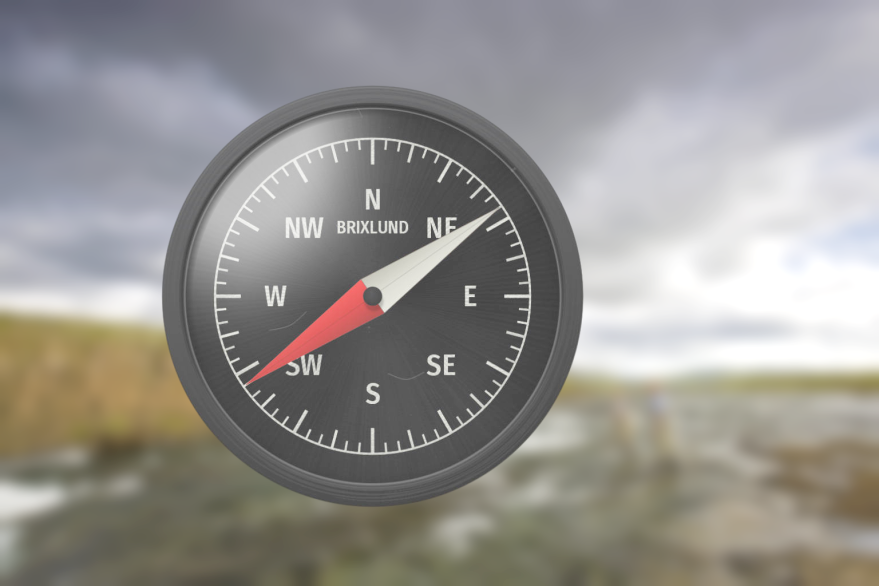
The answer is 235 °
